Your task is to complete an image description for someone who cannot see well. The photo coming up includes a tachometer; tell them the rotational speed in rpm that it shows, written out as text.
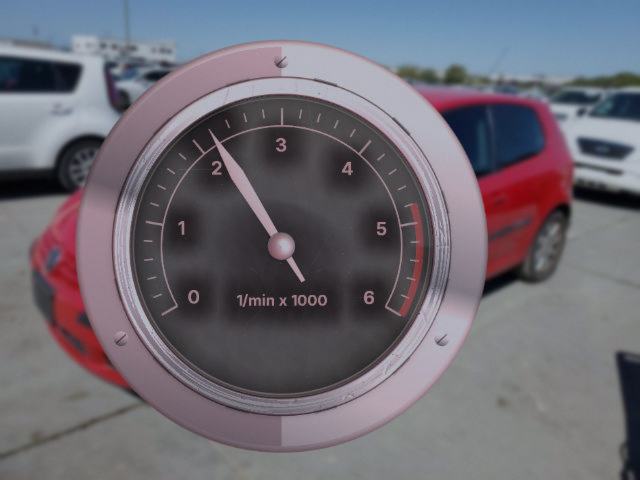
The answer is 2200 rpm
